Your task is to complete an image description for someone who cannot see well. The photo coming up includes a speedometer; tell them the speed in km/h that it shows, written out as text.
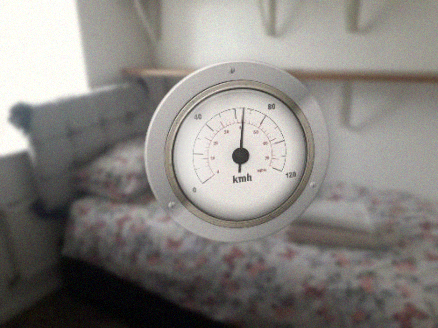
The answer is 65 km/h
